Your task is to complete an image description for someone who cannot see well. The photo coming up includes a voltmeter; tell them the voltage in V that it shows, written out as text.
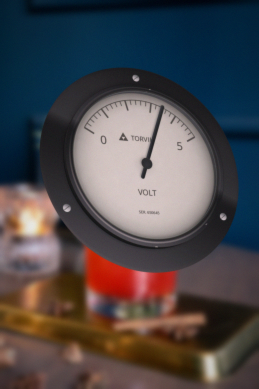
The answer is 3.4 V
